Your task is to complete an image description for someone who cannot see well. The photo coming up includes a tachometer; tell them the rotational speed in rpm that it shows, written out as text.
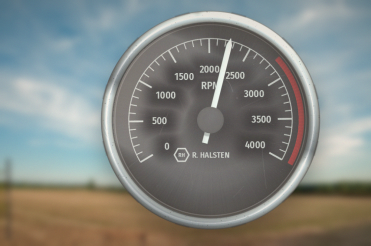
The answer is 2250 rpm
